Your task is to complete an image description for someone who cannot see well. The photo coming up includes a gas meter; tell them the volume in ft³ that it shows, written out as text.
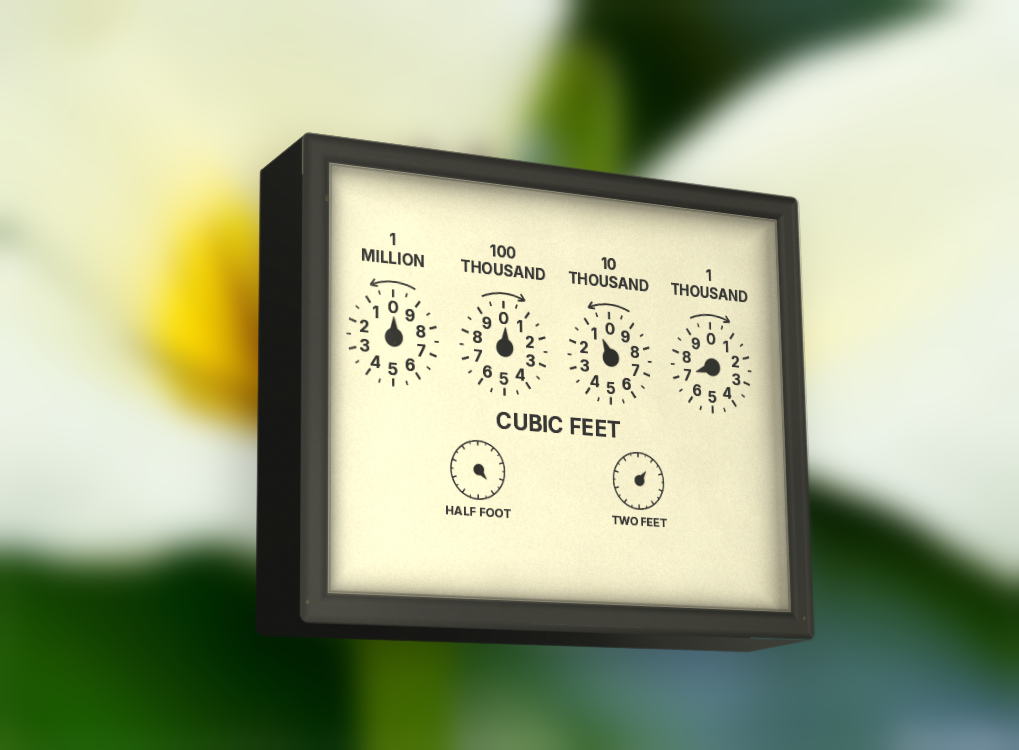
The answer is 700 ft³
